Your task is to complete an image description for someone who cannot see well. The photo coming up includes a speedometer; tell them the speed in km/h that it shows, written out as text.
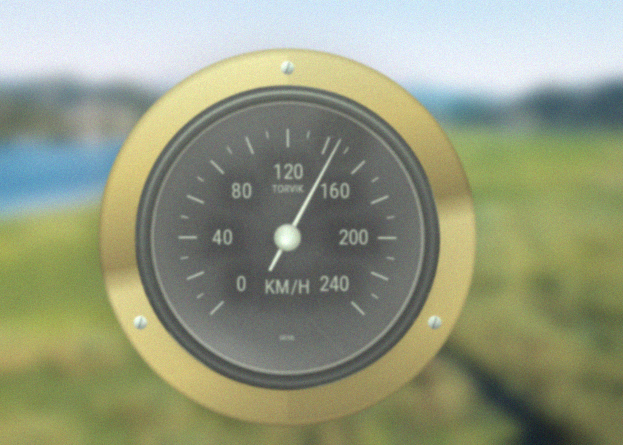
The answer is 145 km/h
